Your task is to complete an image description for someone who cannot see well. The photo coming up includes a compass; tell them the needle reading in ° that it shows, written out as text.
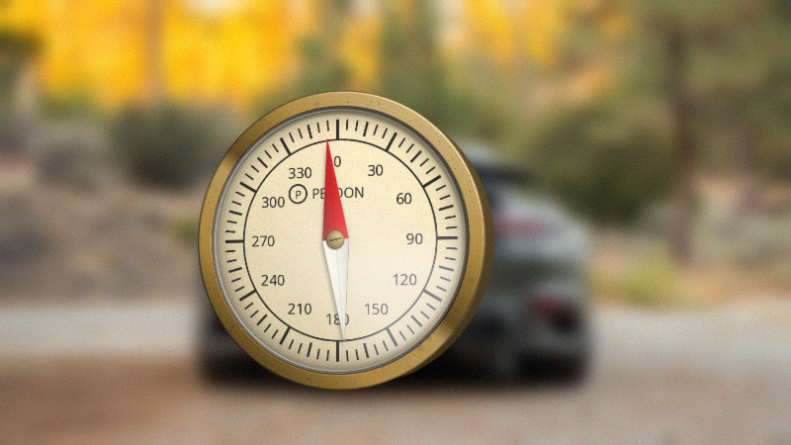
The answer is 355 °
